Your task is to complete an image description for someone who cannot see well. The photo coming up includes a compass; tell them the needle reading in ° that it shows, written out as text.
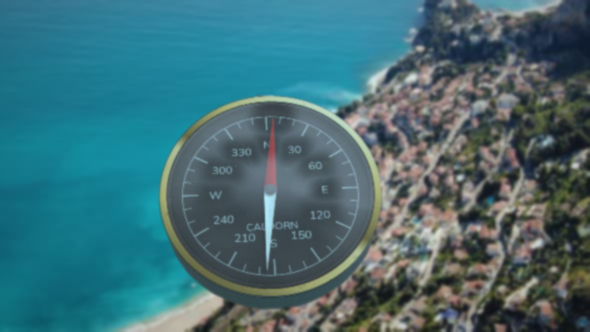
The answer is 5 °
